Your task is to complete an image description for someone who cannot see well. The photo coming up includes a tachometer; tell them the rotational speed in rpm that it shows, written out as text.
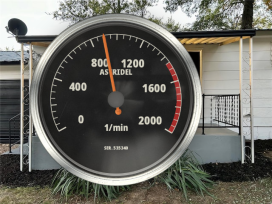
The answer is 900 rpm
